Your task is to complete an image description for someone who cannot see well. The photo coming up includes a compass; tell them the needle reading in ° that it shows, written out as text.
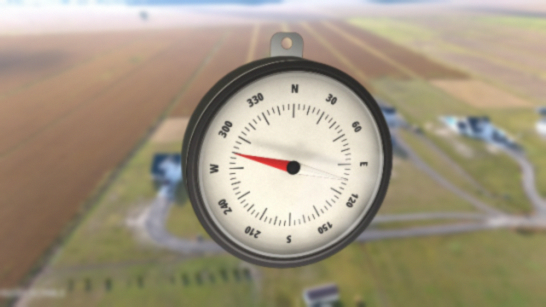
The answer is 285 °
